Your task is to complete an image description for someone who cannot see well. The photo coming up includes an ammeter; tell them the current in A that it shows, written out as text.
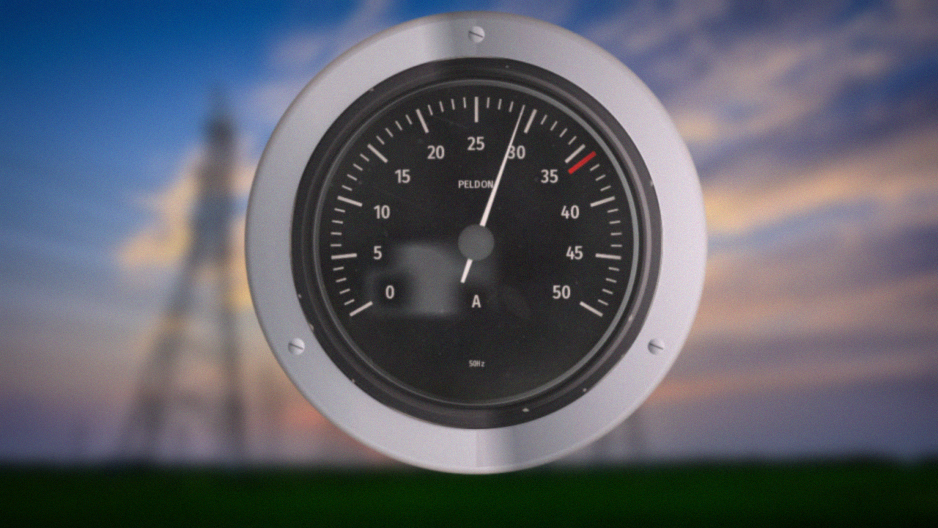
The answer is 29 A
